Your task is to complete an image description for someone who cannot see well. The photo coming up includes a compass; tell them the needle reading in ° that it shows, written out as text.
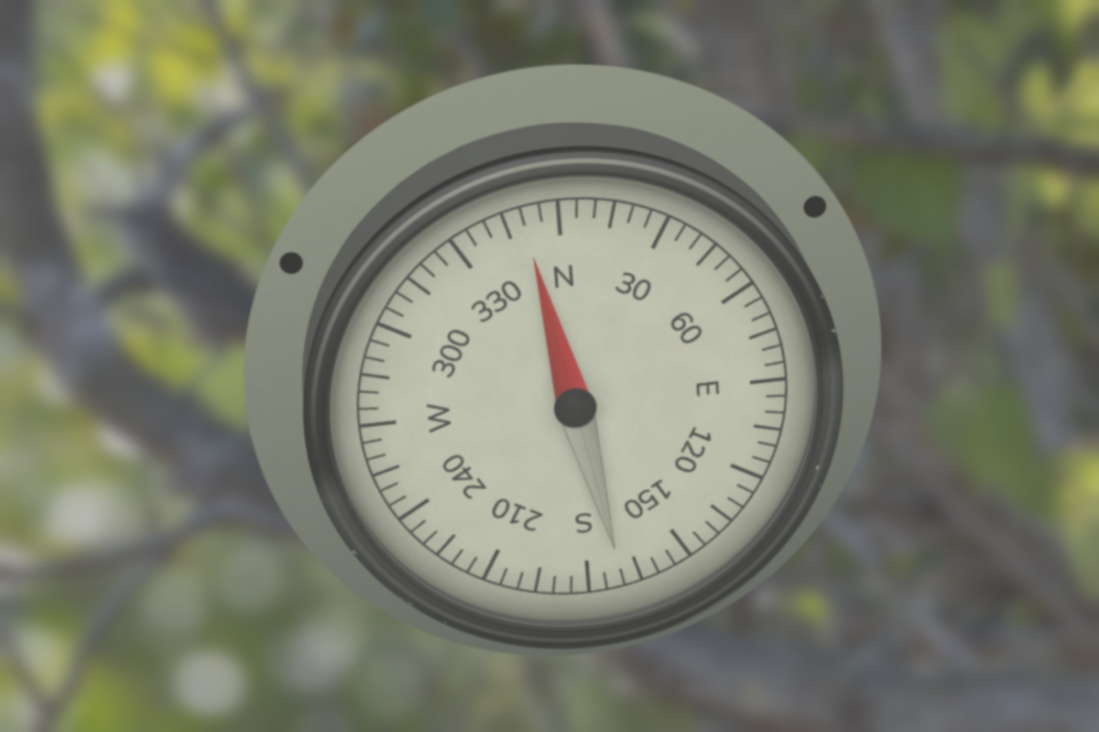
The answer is 350 °
